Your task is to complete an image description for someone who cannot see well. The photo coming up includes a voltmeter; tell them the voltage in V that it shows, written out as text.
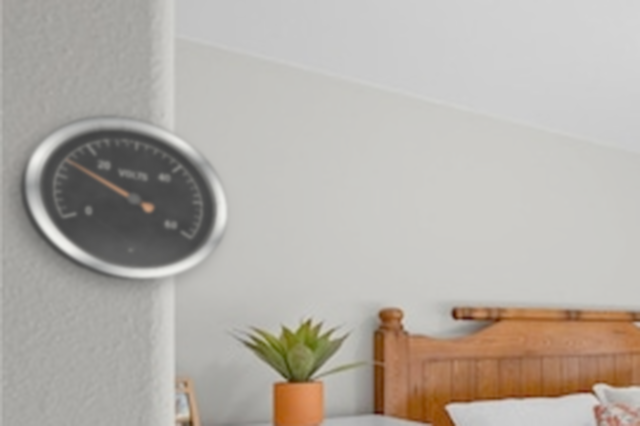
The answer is 14 V
